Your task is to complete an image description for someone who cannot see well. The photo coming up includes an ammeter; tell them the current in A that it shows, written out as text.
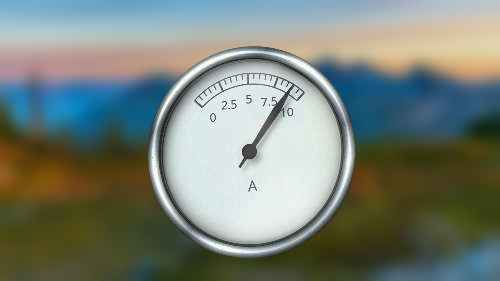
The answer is 9 A
